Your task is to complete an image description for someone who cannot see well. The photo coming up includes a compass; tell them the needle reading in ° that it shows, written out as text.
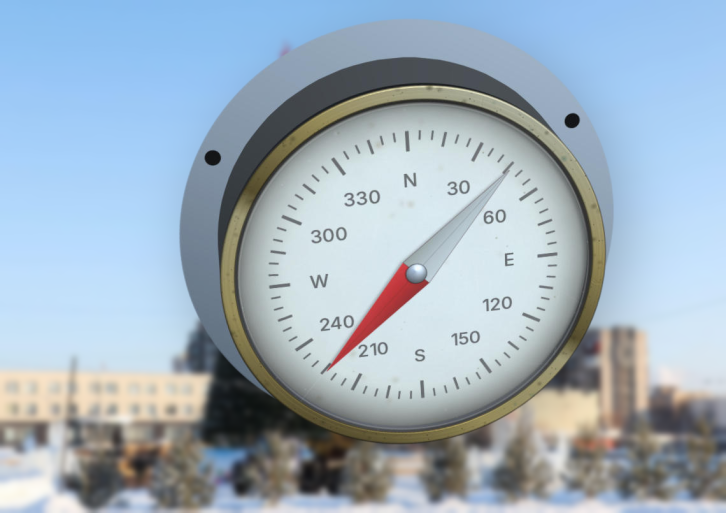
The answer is 225 °
